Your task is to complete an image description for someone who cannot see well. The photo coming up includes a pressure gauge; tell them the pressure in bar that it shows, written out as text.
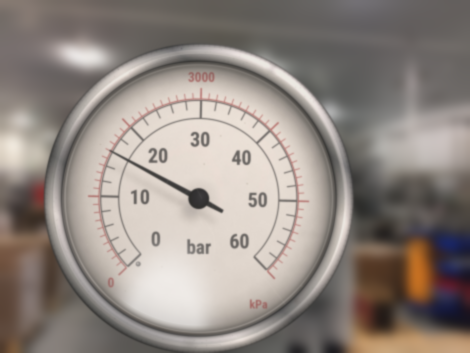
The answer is 16 bar
